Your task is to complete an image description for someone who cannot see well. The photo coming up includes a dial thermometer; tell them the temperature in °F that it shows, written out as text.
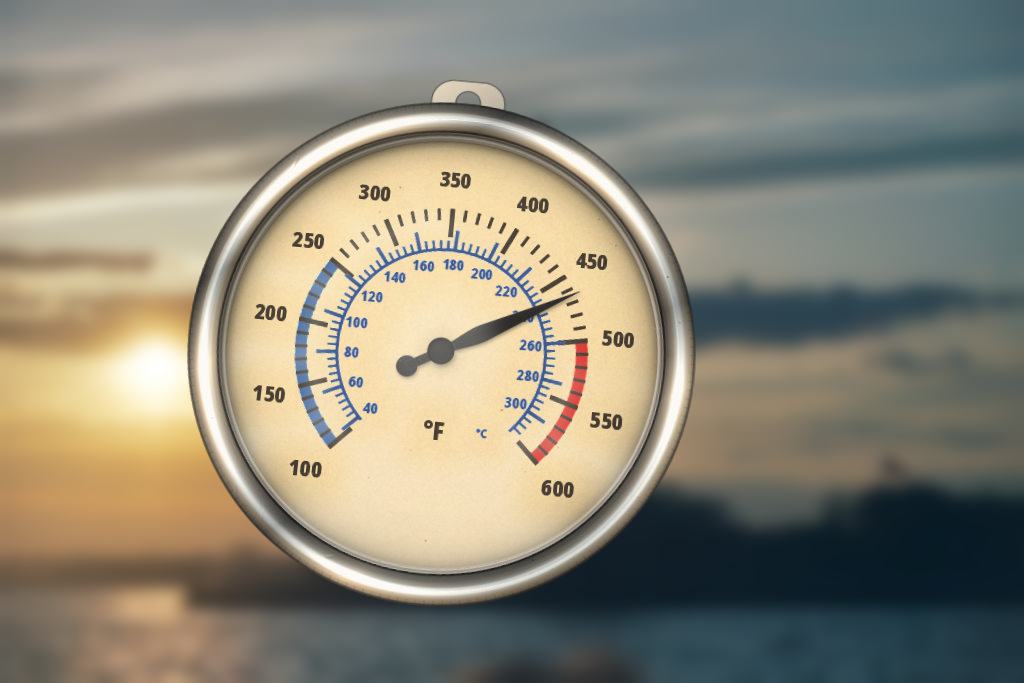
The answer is 465 °F
